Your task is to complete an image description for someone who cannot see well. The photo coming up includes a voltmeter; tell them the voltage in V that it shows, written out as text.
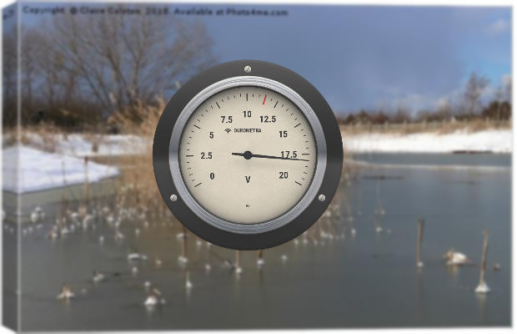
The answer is 18 V
